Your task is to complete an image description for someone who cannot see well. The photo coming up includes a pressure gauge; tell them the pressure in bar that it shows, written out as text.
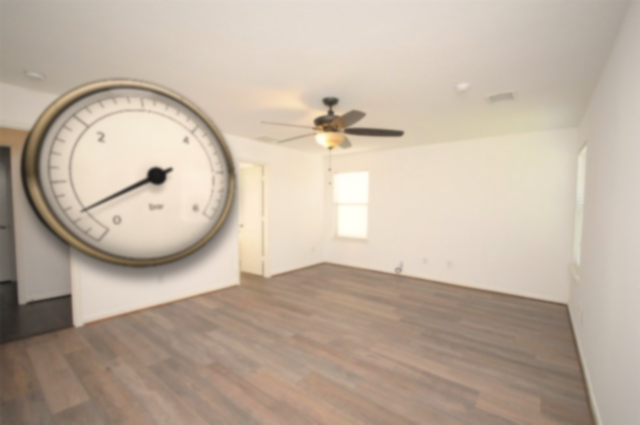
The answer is 0.5 bar
